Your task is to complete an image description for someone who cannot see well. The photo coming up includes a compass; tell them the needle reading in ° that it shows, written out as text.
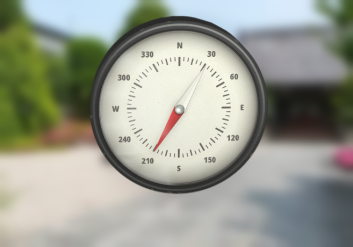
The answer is 210 °
